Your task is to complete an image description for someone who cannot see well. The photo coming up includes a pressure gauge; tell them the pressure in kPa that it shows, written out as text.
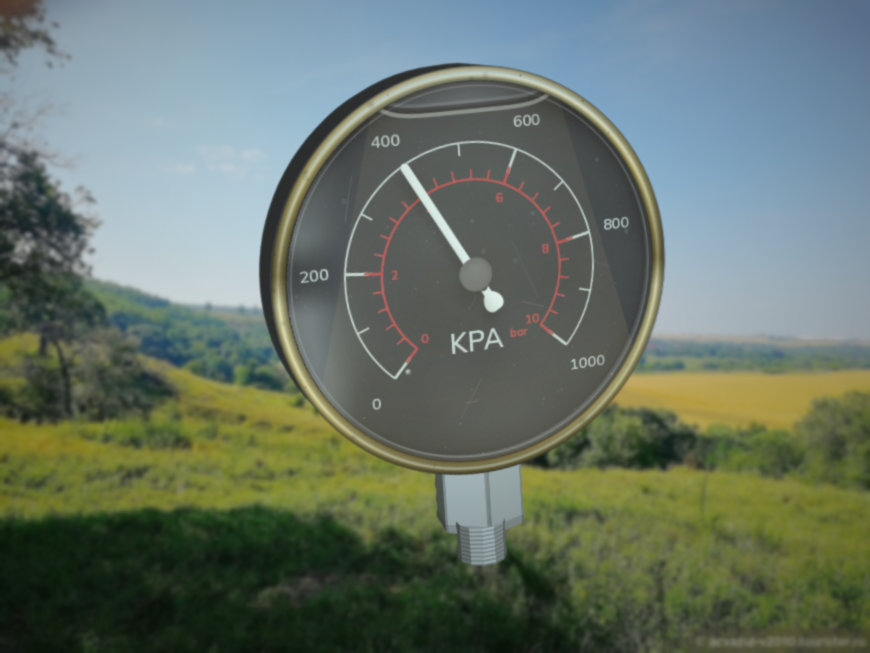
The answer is 400 kPa
